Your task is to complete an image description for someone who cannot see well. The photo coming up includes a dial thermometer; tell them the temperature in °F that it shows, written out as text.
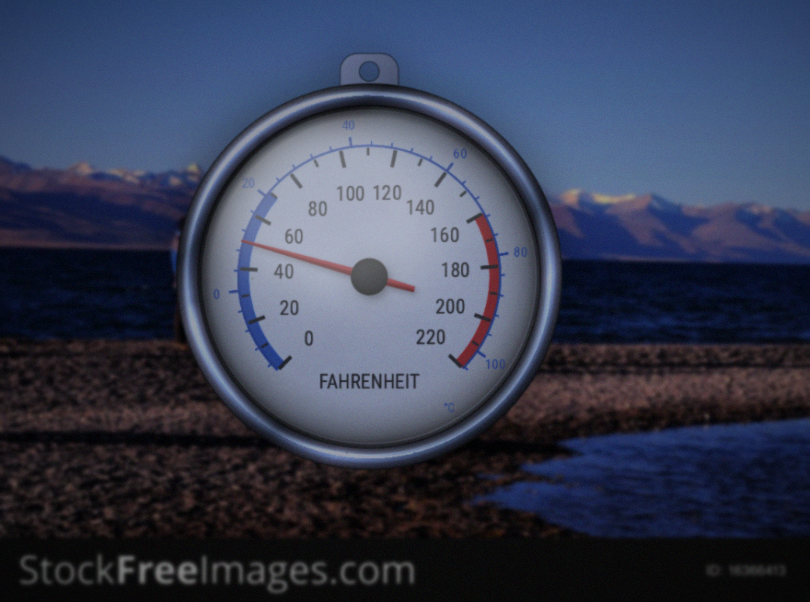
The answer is 50 °F
